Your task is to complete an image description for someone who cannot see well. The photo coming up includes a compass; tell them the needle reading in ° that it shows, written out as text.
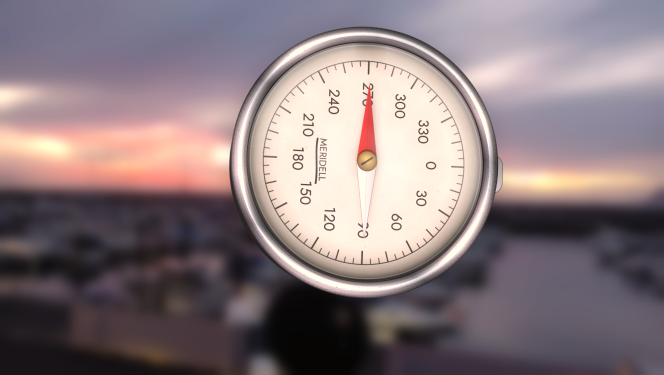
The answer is 270 °
